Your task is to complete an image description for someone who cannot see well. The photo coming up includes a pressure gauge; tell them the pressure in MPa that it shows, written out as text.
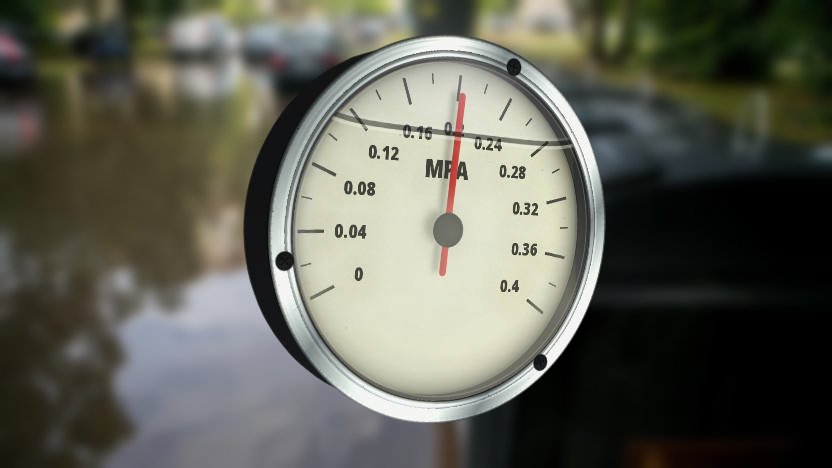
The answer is 0.2 MPa
